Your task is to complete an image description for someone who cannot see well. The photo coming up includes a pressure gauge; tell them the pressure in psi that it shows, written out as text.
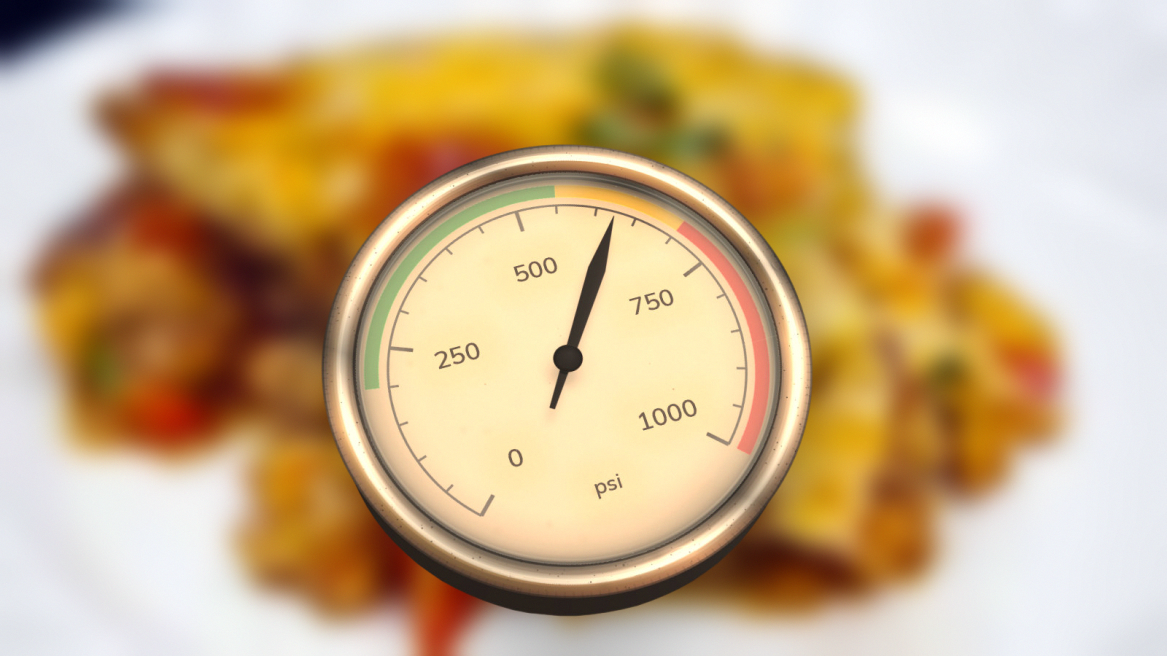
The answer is 625 psi
